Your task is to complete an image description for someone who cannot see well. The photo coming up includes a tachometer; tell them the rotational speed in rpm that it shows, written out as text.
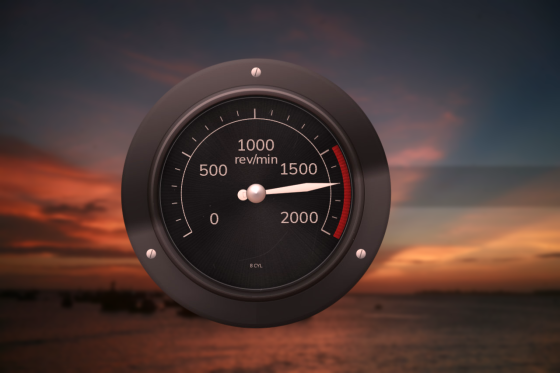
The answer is 1700 rpm
